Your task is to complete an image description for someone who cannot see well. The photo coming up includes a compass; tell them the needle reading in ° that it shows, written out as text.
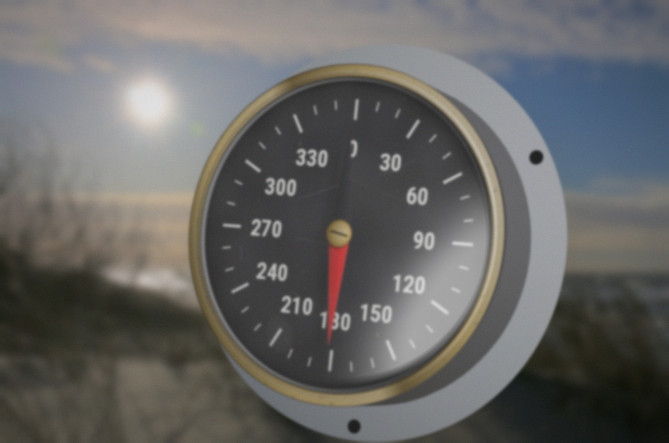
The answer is 180 °
